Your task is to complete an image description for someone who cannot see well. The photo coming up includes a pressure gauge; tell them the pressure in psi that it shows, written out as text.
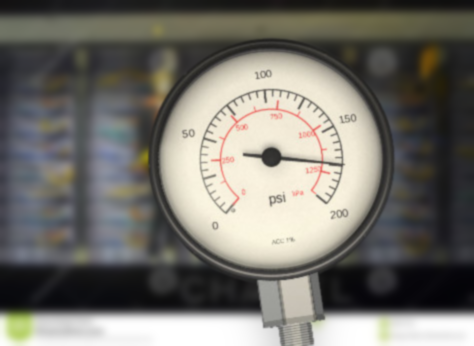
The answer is 175 psi
